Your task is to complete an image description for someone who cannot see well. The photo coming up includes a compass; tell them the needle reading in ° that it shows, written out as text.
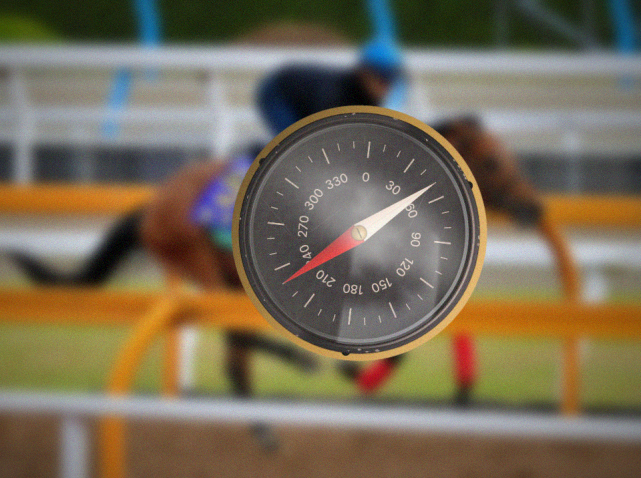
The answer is 230 °
